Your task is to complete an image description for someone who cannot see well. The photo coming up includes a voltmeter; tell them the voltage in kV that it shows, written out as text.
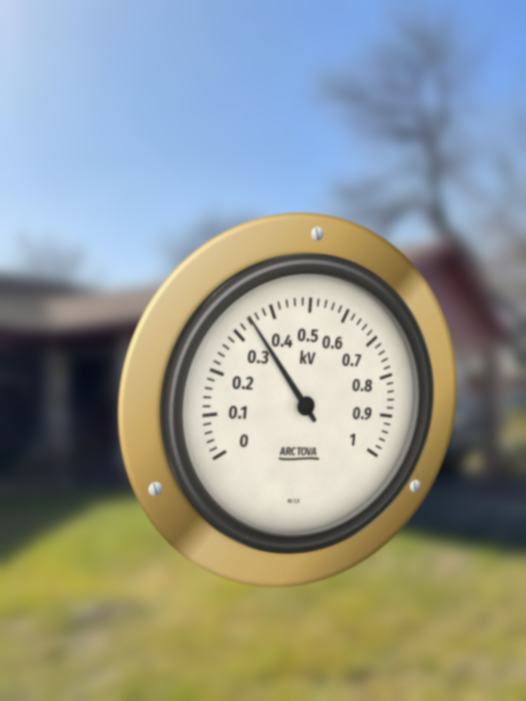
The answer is 0.34 kV
